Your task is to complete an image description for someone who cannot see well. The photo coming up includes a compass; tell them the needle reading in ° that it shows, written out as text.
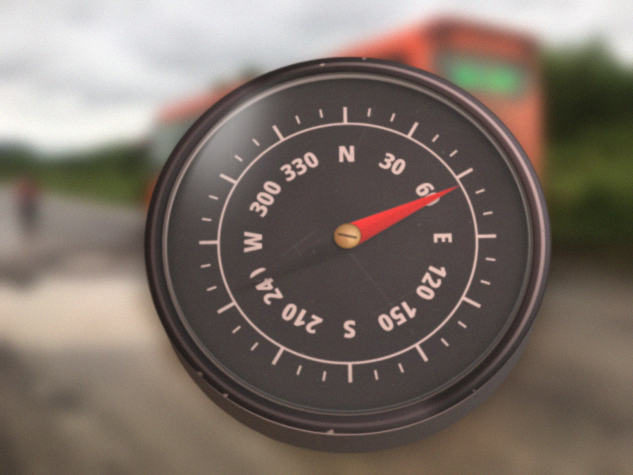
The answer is 65 °
